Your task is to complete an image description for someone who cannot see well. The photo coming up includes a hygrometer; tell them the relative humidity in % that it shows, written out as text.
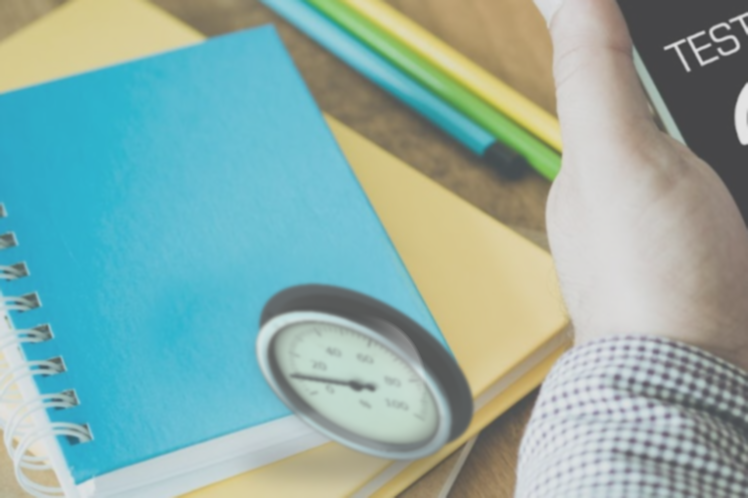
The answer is 10 %
